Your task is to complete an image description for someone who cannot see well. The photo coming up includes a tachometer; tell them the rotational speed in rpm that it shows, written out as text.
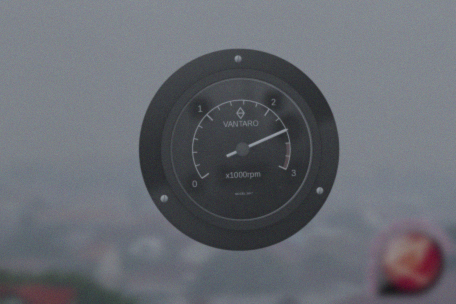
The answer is 2400 rpm
